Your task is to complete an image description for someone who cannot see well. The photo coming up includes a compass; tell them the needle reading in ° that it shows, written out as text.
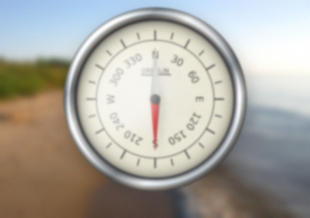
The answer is 180 °
